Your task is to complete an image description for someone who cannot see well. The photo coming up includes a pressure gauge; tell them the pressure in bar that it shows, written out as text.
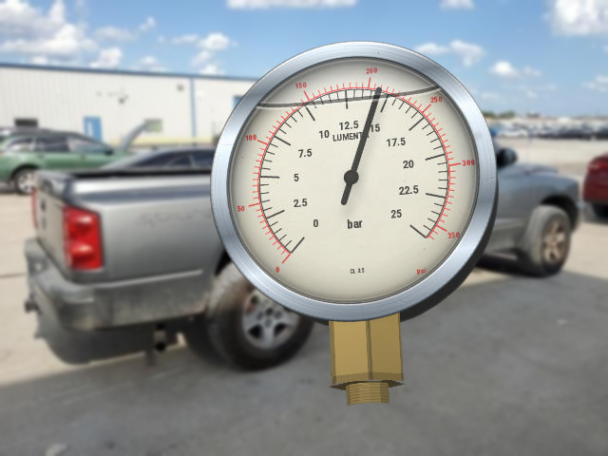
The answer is 14.5 bar
